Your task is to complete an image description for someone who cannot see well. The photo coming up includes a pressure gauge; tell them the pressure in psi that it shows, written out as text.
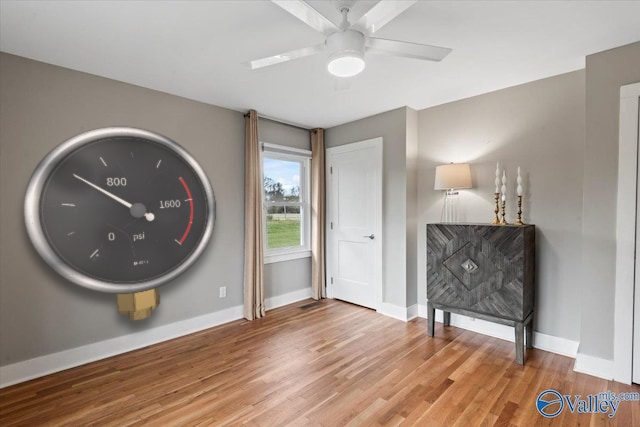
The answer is 600 psi
